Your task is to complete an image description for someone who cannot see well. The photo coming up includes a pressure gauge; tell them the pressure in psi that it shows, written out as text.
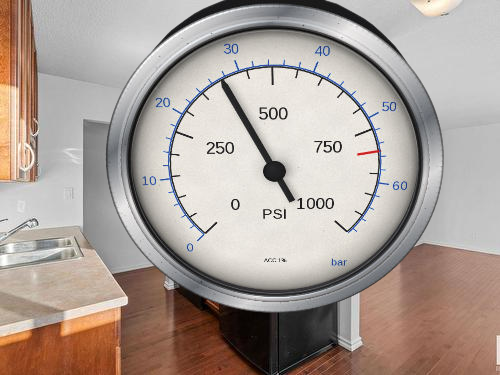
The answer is 400 psi
